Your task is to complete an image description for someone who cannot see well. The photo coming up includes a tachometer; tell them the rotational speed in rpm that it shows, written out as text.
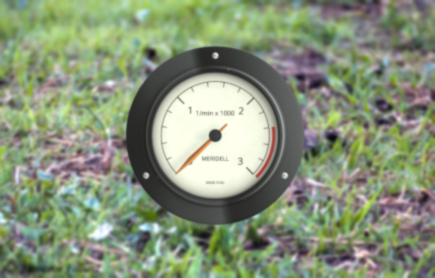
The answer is 0 rpm
